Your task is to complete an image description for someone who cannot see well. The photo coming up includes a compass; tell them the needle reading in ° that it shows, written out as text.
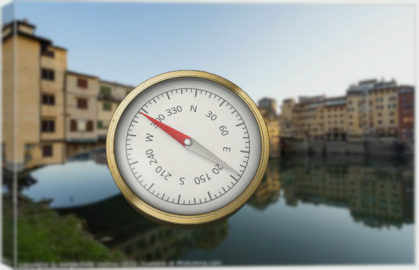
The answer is 295 °
